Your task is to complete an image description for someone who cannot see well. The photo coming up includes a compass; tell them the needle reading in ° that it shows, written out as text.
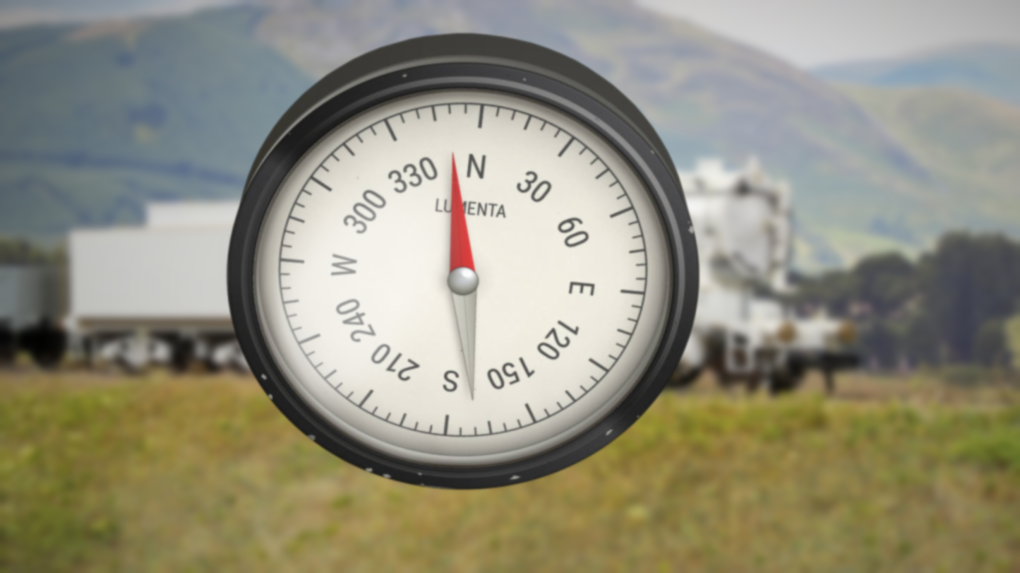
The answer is 350 °
